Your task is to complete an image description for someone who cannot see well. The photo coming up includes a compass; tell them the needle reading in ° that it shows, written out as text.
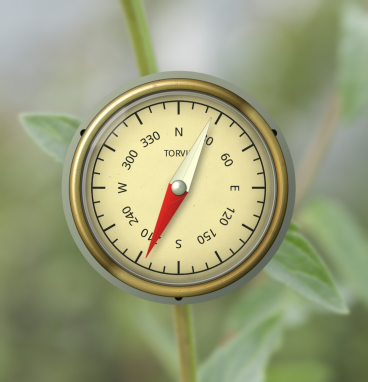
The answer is 205 °
